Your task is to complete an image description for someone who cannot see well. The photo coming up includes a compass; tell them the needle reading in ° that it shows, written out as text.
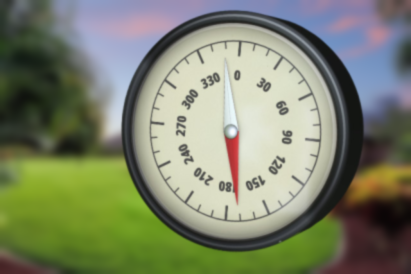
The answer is 170 °
